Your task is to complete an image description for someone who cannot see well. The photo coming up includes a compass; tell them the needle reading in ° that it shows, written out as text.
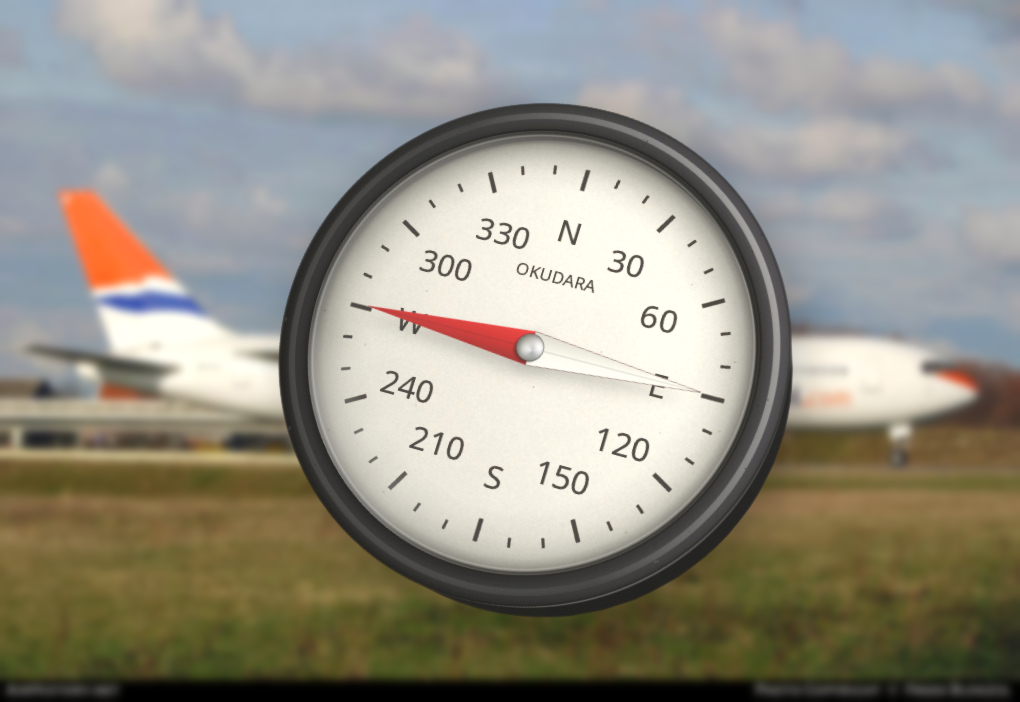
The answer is 270 °
